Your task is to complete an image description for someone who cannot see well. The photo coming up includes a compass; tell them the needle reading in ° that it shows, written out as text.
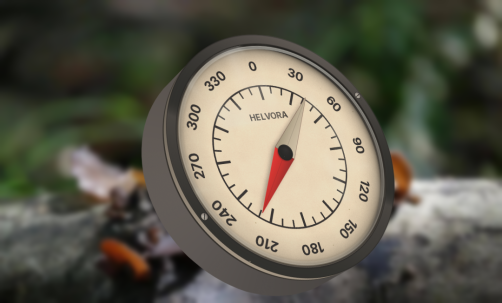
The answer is 220 °
